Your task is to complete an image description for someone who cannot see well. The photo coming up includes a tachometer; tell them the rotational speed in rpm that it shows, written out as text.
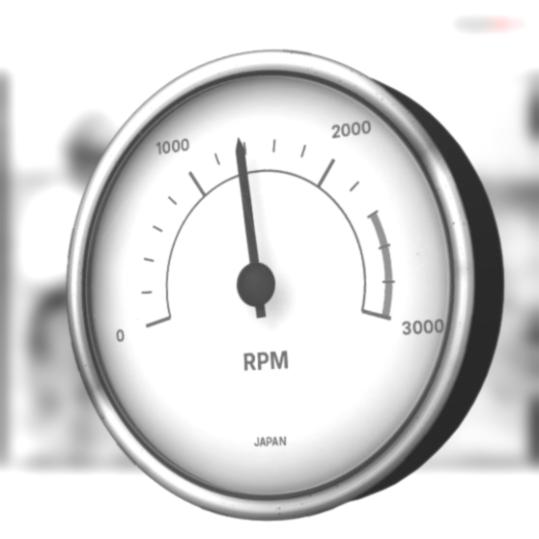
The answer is 1400 rpm
